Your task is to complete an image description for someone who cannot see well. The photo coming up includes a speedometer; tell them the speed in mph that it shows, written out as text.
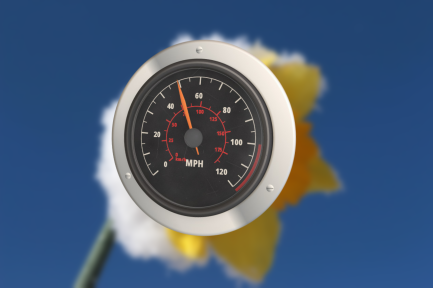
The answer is 50 mph
